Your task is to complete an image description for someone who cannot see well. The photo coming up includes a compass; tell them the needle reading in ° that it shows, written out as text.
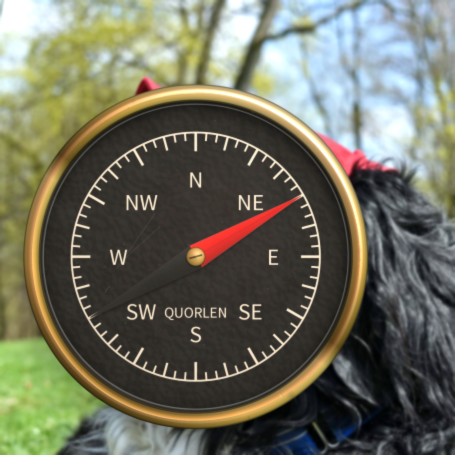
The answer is 60 °
